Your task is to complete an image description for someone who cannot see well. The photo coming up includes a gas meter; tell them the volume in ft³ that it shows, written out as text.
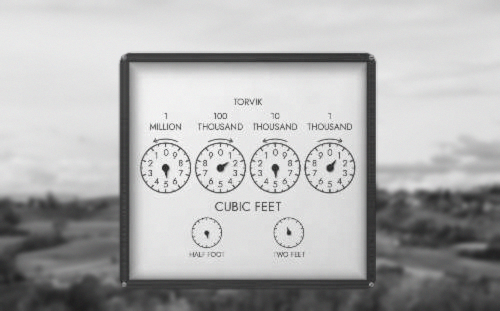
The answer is 515100 ft³
